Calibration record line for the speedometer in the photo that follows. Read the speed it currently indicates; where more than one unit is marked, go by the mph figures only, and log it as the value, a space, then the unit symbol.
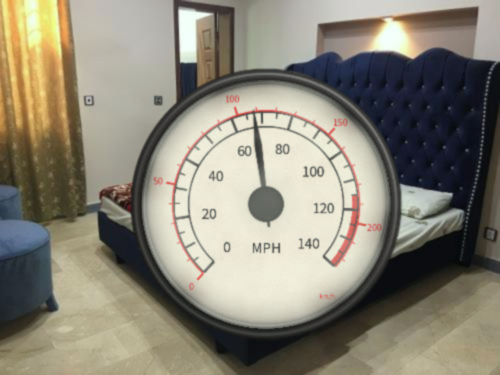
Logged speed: 67.5 mph
